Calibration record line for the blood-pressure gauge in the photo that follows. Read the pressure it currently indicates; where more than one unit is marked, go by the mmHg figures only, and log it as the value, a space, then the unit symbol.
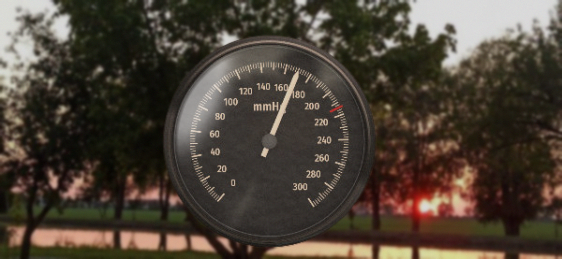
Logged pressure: 170 mmHg
